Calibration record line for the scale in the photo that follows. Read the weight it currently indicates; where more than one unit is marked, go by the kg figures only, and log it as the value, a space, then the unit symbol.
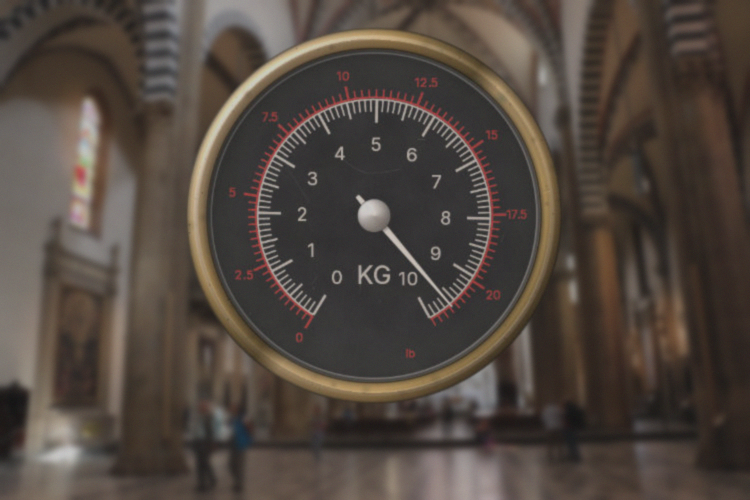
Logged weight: 9.6 kg
